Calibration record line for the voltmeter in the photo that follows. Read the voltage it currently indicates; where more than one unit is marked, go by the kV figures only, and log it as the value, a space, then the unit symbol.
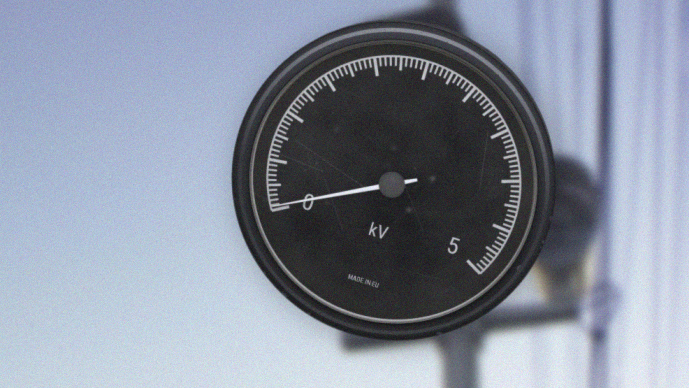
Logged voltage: 0.05 kV
